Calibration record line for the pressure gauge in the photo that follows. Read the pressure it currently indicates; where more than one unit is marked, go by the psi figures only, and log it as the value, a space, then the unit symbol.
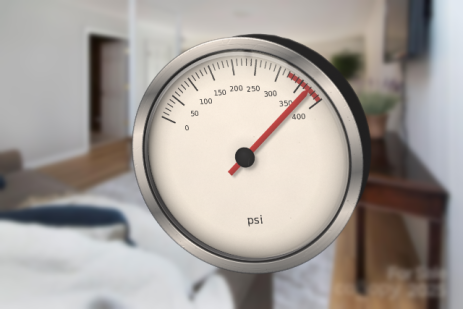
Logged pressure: 370 psi
